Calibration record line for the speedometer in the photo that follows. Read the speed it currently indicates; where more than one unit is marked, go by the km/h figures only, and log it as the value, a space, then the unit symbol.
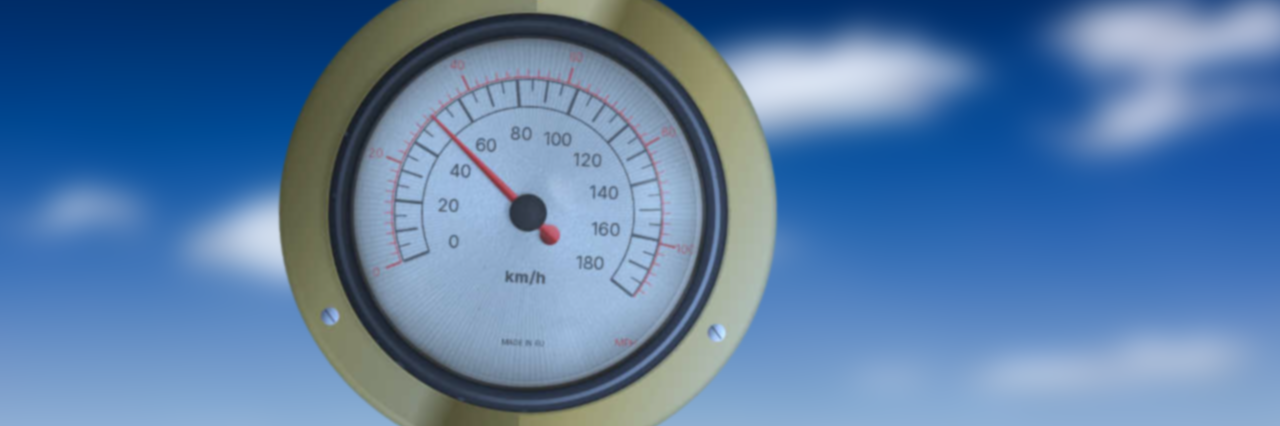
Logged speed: 50 km/h
